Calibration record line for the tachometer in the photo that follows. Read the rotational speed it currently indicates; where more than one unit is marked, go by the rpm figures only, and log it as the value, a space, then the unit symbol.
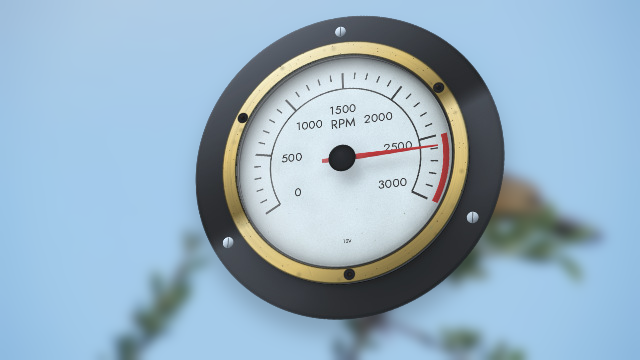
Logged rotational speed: 2600 rpm
